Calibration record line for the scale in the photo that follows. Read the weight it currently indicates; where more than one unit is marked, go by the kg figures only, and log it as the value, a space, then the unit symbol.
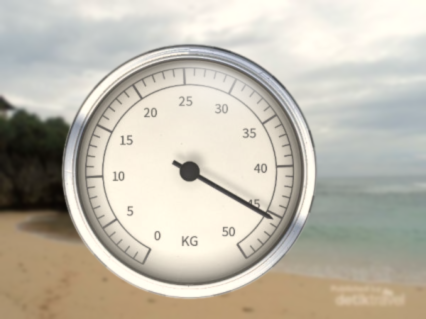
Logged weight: 45.5 kg
